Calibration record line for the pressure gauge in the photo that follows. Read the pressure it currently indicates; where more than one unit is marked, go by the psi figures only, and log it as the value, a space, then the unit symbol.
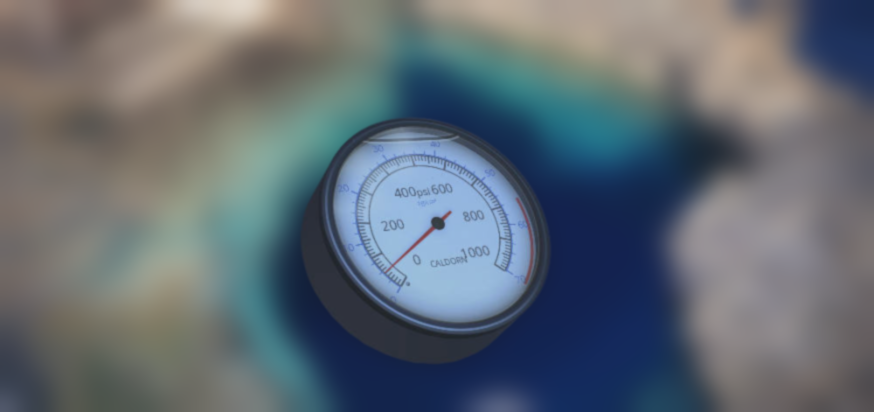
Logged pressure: 50 psi
